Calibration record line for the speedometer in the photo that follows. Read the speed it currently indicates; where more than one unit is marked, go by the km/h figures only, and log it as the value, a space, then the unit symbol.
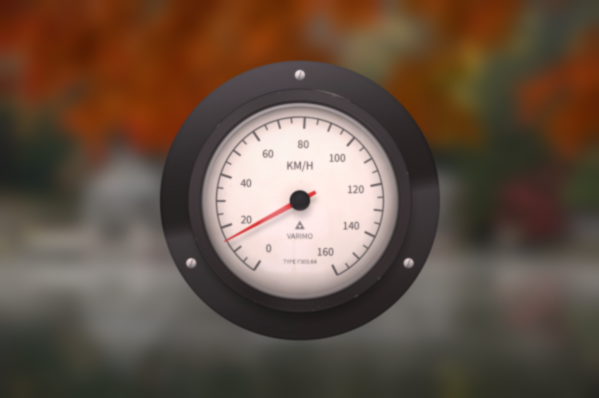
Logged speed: 15 km/h
